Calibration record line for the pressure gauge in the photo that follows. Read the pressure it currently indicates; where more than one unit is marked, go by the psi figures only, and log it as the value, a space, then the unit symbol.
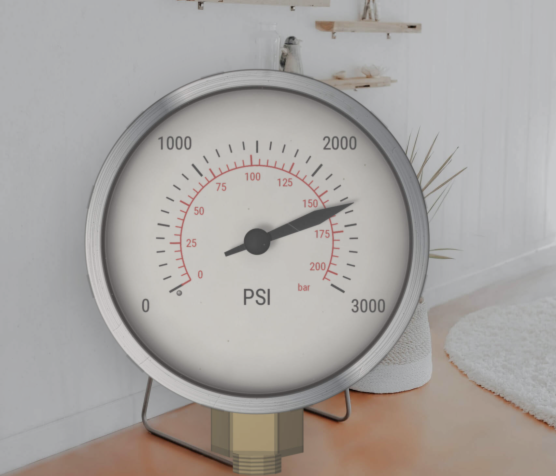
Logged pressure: 2350 psi
